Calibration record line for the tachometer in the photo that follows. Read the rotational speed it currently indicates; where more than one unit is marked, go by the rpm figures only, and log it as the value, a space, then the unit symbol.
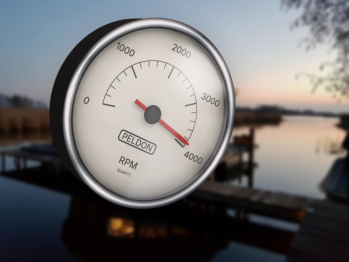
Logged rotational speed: 3900 rpm
